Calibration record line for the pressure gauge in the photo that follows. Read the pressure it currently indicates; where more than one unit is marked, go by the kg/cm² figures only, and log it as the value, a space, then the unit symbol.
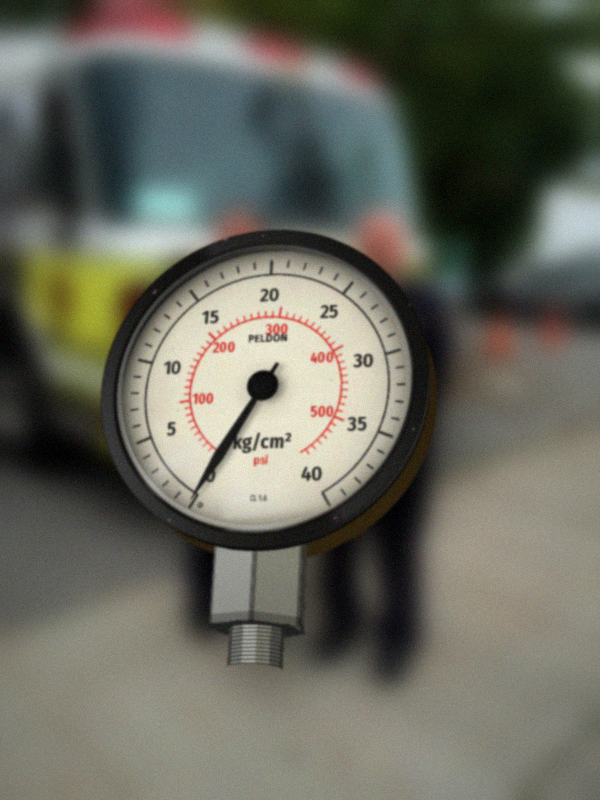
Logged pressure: 0 kg/cm²
